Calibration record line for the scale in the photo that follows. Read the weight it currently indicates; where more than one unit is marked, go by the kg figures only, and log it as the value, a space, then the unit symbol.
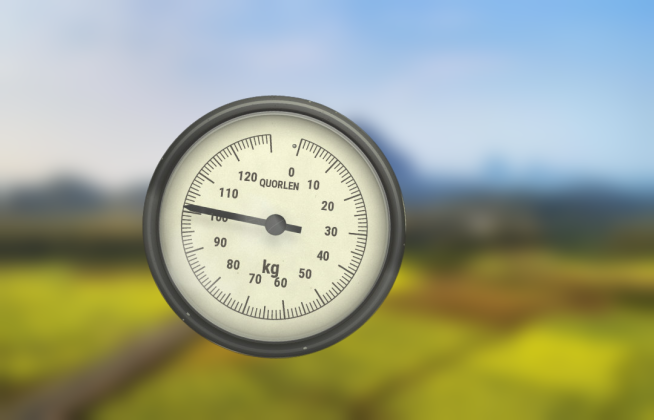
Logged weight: 101 kg
